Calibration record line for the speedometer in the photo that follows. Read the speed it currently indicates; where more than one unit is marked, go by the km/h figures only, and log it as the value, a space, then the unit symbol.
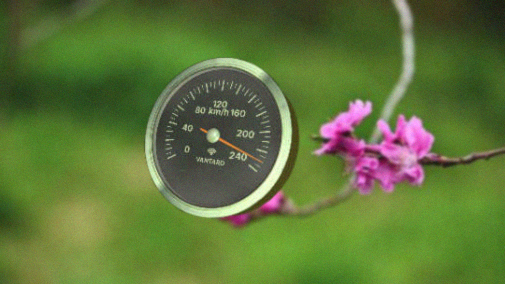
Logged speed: 230 km/h
